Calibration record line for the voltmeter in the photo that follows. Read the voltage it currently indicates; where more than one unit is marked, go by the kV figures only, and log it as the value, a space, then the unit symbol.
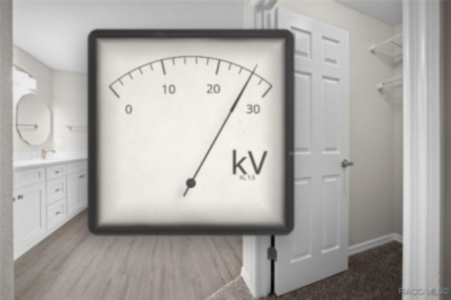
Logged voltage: 26 kV
